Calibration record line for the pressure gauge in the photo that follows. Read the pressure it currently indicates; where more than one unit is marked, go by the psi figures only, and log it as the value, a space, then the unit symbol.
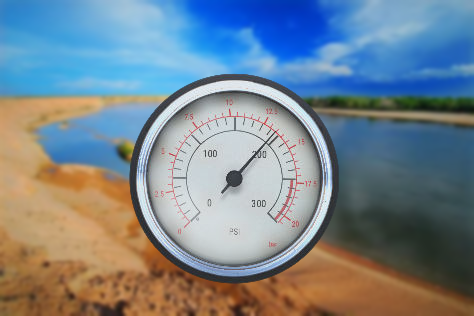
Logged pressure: 195 psi
